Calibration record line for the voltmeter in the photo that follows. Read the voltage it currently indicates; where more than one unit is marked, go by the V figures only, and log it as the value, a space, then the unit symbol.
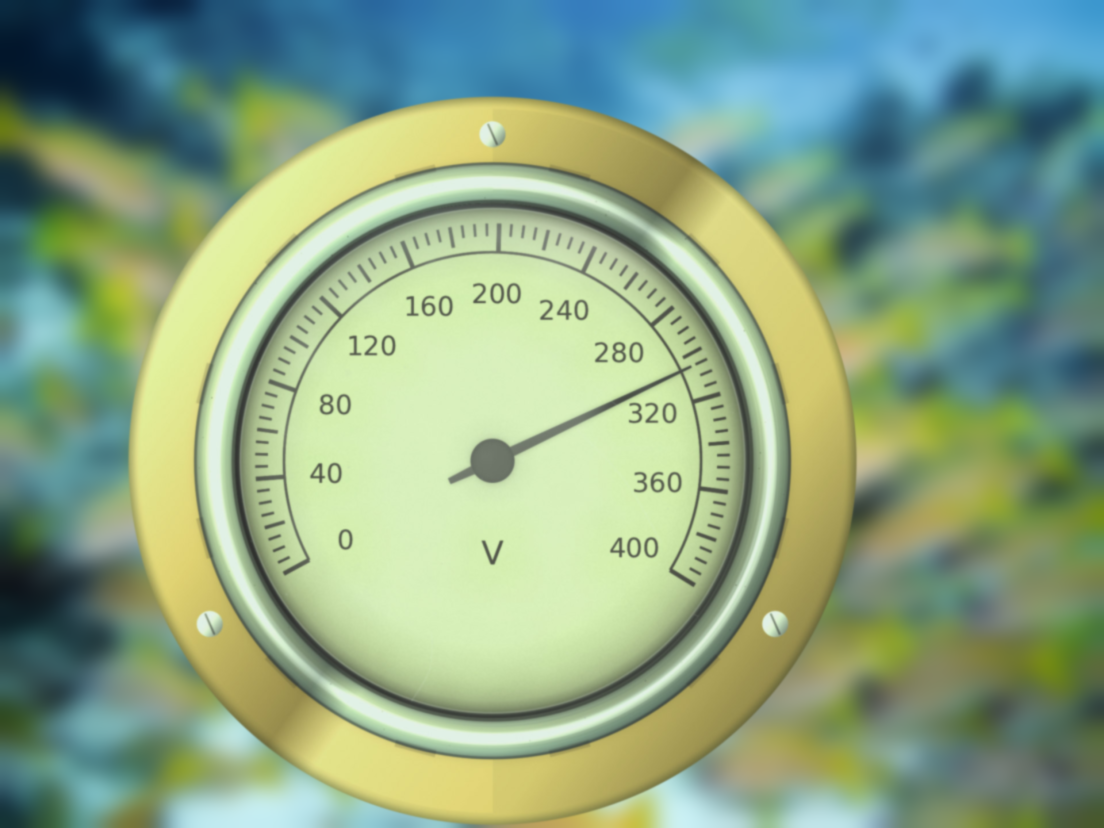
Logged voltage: 305 V
